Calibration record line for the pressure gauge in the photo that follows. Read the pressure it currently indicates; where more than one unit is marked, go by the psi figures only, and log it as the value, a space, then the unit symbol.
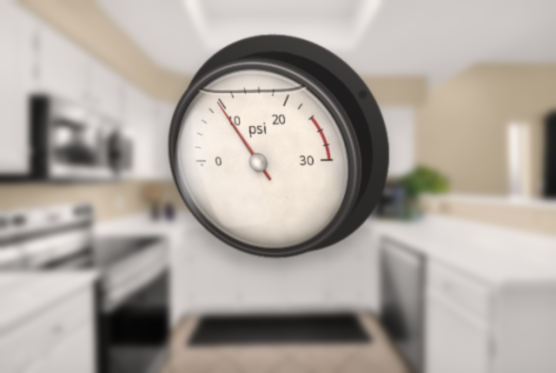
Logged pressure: 10 psi
